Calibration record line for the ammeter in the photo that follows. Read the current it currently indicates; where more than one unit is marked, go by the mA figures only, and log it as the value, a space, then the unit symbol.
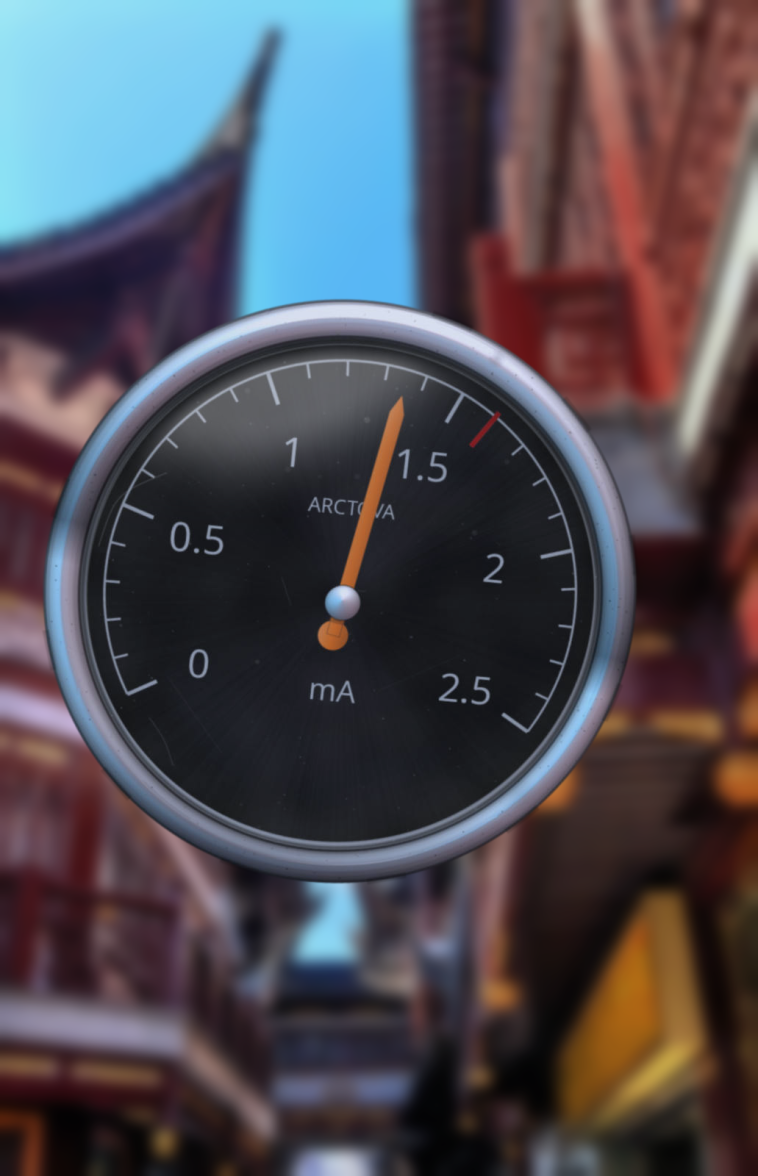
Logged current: 1.35 mA
